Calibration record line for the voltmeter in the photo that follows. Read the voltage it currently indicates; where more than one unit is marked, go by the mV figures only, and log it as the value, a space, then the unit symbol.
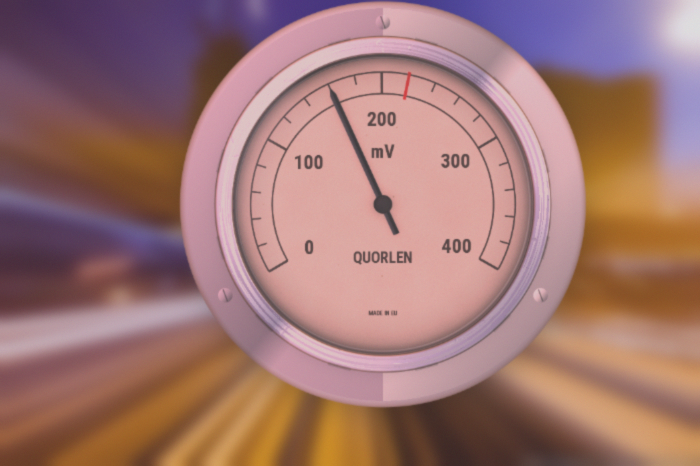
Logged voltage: 160 mV
